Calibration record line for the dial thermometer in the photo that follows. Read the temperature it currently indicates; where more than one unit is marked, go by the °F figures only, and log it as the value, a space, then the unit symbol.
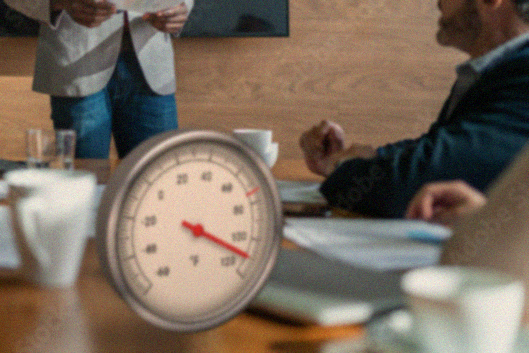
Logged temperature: 110 °F
